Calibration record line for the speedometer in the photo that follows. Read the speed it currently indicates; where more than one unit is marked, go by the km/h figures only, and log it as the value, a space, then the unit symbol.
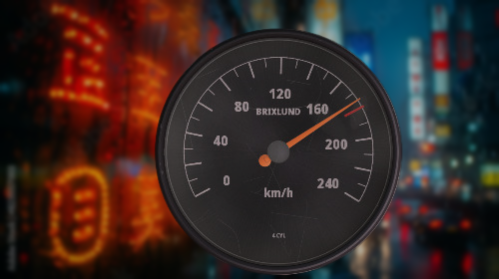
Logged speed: 175 km/h
